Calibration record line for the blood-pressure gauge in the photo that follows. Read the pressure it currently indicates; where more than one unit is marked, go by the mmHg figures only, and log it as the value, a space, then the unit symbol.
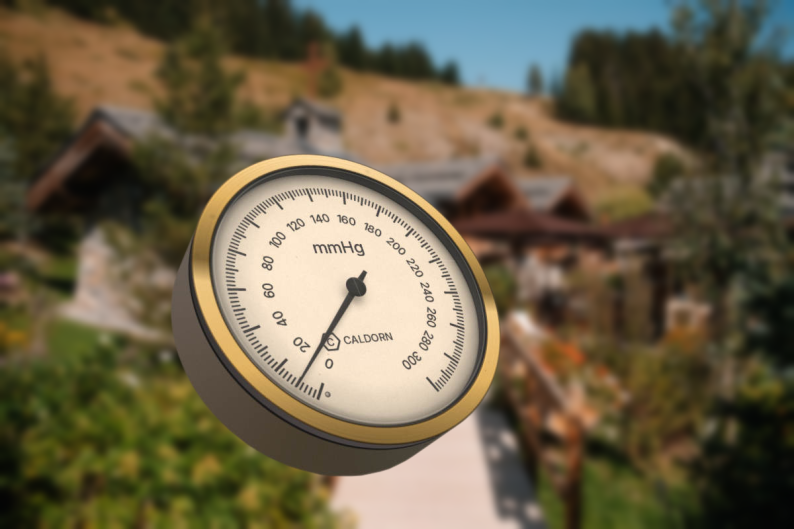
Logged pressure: 10 mmHg
